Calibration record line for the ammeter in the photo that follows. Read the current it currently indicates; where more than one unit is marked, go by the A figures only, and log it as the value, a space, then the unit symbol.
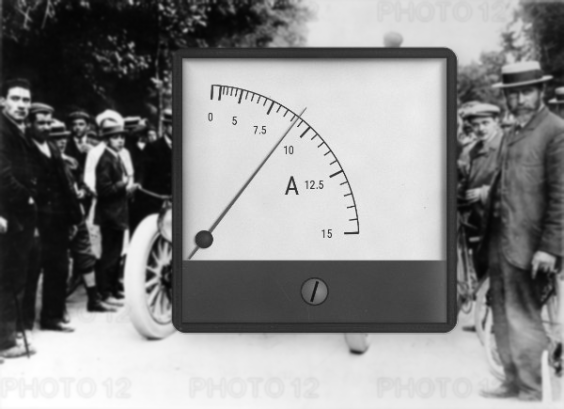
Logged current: 9.25 A
